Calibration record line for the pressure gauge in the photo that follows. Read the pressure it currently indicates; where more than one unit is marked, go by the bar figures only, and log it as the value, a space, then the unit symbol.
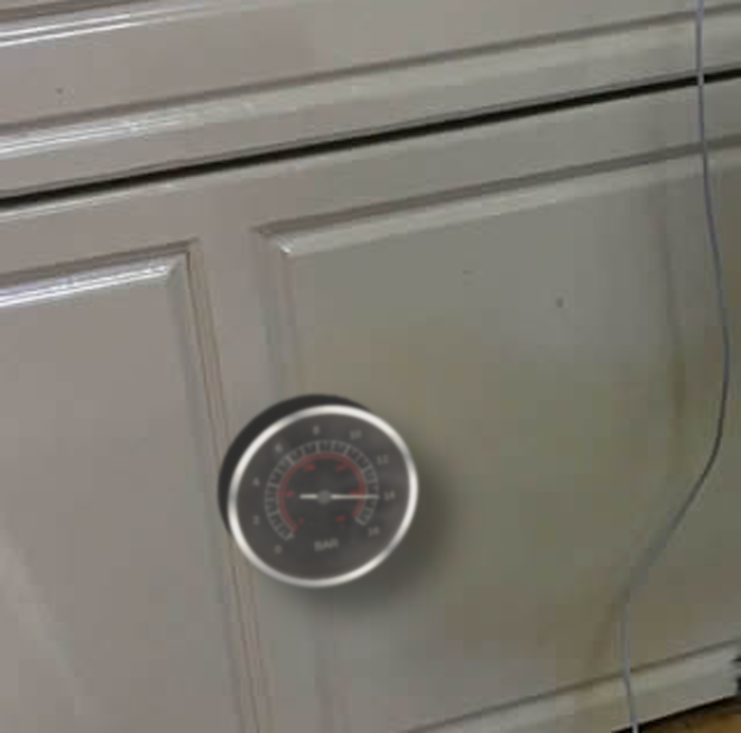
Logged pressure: 14 bar
